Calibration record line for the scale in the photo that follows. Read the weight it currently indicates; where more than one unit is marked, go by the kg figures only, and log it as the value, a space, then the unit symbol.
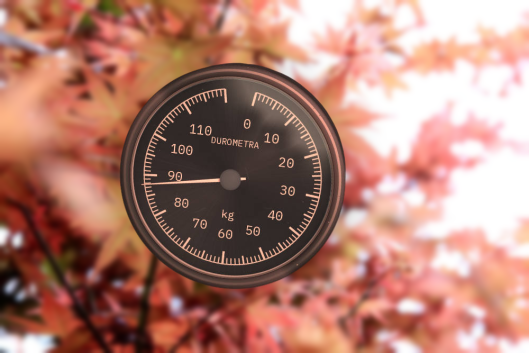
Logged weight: 88 kg
